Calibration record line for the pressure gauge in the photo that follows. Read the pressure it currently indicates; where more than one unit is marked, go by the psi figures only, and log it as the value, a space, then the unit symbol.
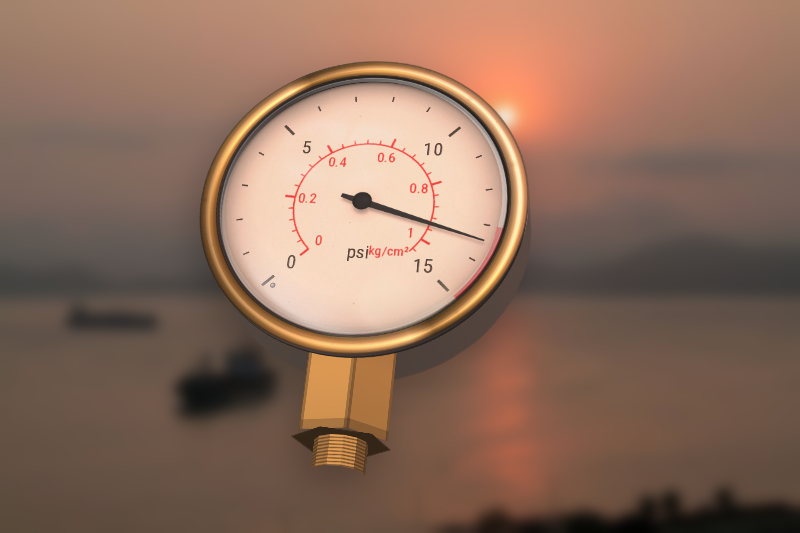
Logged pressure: 13.5 psi
